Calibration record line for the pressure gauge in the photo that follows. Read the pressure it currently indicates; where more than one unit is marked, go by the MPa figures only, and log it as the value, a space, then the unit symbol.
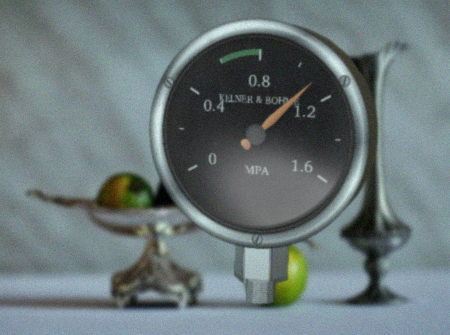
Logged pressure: 1.1 MPa
